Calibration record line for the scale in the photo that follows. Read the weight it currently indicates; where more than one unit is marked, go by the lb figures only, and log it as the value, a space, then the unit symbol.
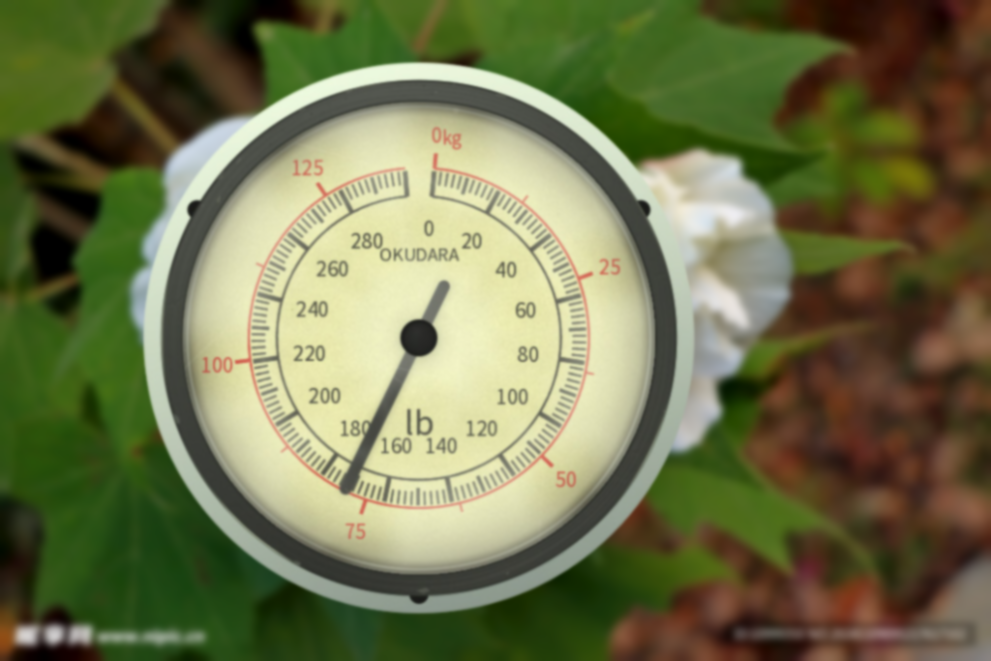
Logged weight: 172 lb
